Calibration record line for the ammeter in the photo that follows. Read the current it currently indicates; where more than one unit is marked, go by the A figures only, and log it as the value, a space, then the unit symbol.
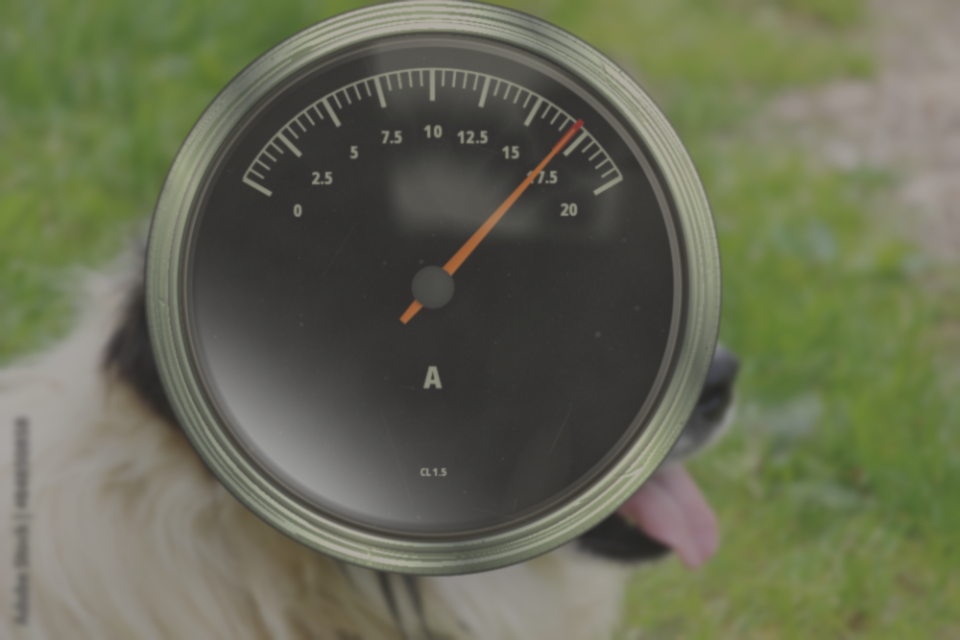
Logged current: 17 A
